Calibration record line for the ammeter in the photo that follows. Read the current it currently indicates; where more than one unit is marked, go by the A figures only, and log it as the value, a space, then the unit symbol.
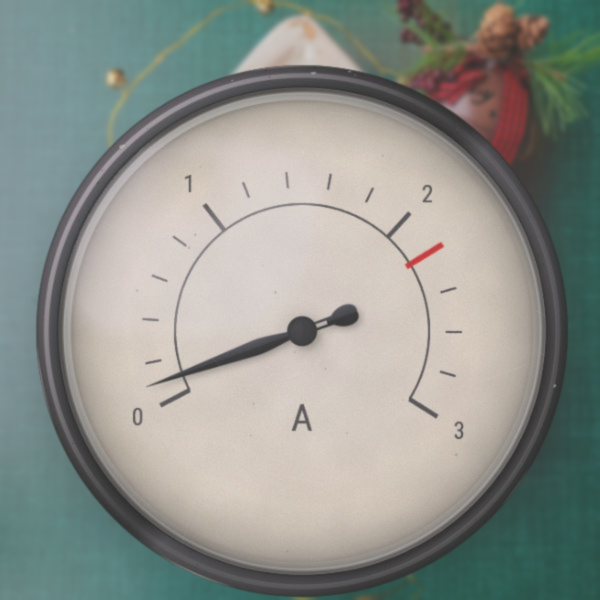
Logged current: 0.1 A
